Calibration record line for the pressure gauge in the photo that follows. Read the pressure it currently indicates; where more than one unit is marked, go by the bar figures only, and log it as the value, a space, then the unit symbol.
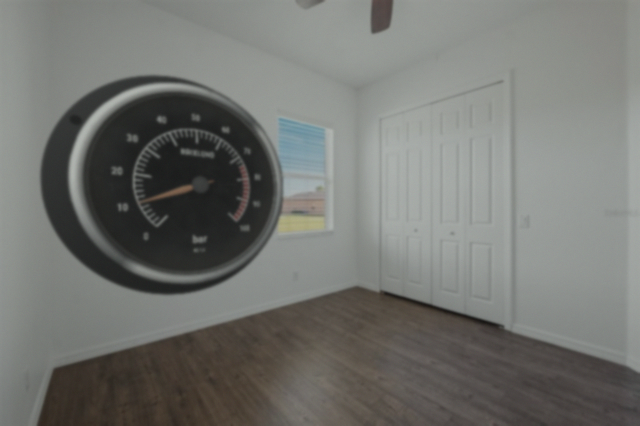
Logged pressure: 10 bar
